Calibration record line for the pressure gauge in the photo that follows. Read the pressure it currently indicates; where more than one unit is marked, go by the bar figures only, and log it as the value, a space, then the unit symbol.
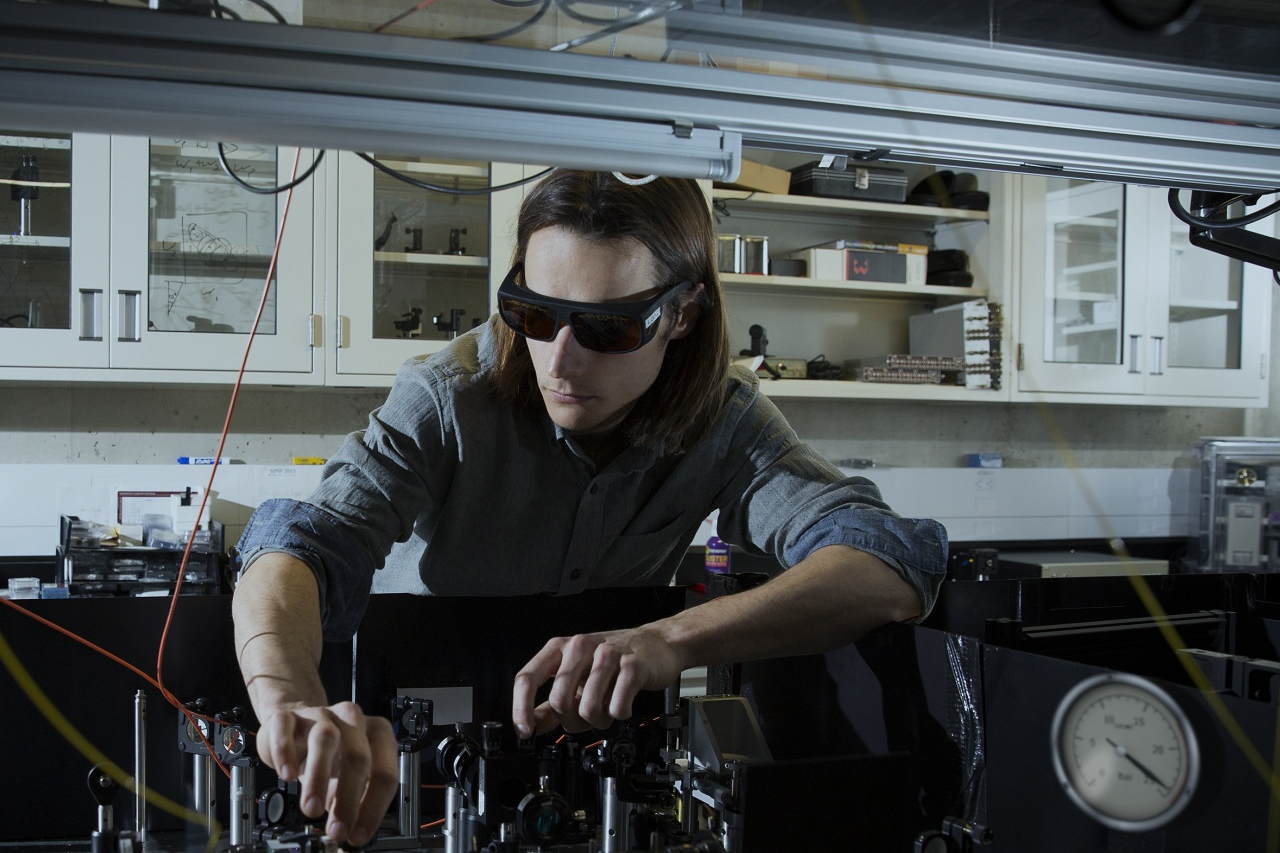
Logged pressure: 24 bar
